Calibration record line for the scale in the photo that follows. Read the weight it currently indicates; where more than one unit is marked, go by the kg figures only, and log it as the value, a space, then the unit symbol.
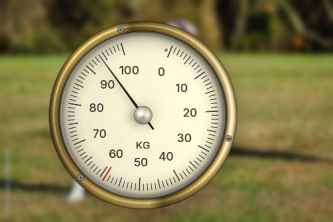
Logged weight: 94 kg
